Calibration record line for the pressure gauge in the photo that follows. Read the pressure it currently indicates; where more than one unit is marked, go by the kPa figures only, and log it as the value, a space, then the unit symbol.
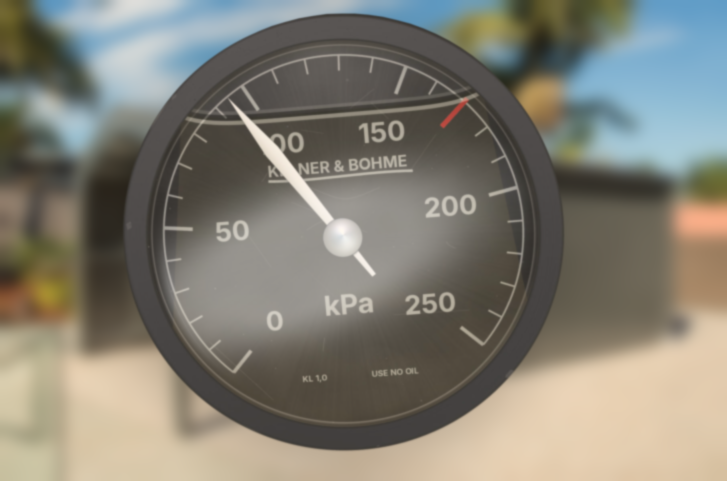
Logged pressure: 95 kPa
